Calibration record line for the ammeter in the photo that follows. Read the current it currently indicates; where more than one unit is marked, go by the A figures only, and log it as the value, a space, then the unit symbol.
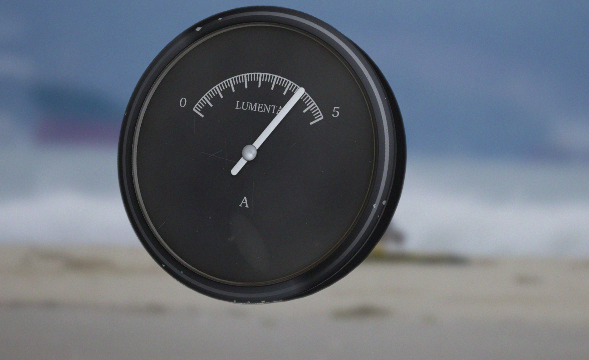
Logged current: 4 A
